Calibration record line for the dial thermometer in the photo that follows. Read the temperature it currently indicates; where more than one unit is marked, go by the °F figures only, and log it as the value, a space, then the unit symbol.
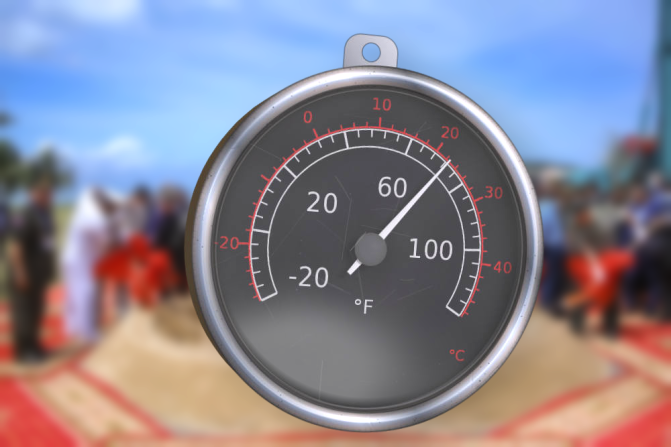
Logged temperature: 72 °F
